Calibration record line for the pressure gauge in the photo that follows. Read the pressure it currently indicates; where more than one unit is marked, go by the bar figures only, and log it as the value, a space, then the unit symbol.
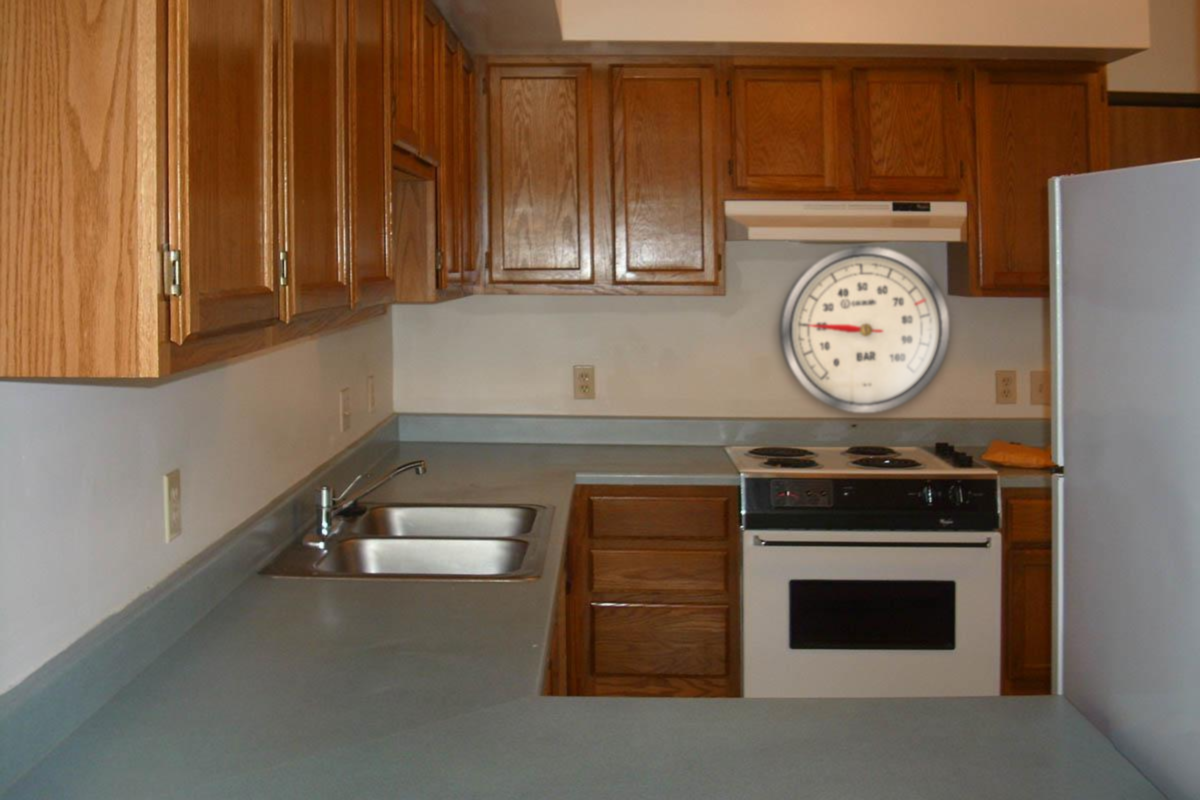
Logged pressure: 20 bar
